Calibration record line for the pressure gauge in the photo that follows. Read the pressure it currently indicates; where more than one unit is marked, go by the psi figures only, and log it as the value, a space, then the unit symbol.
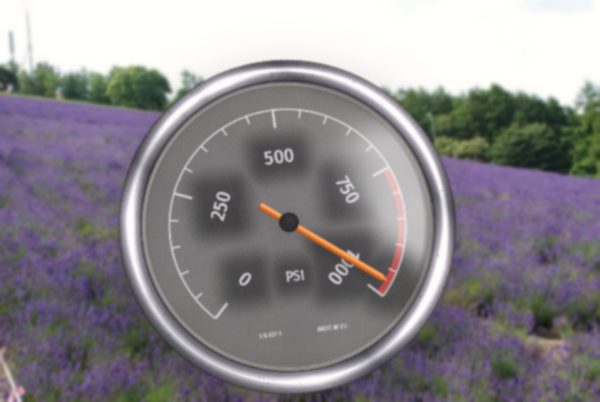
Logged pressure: 975 psi
